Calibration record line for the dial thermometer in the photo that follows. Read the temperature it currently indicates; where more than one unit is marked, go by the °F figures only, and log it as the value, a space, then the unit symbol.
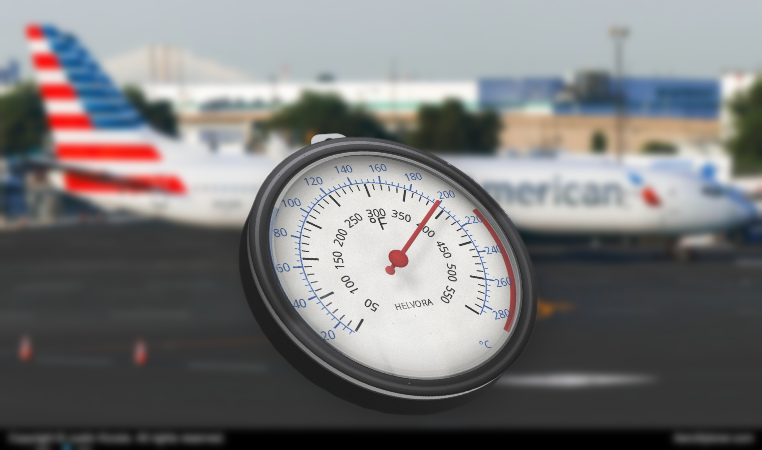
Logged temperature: 390 °F
